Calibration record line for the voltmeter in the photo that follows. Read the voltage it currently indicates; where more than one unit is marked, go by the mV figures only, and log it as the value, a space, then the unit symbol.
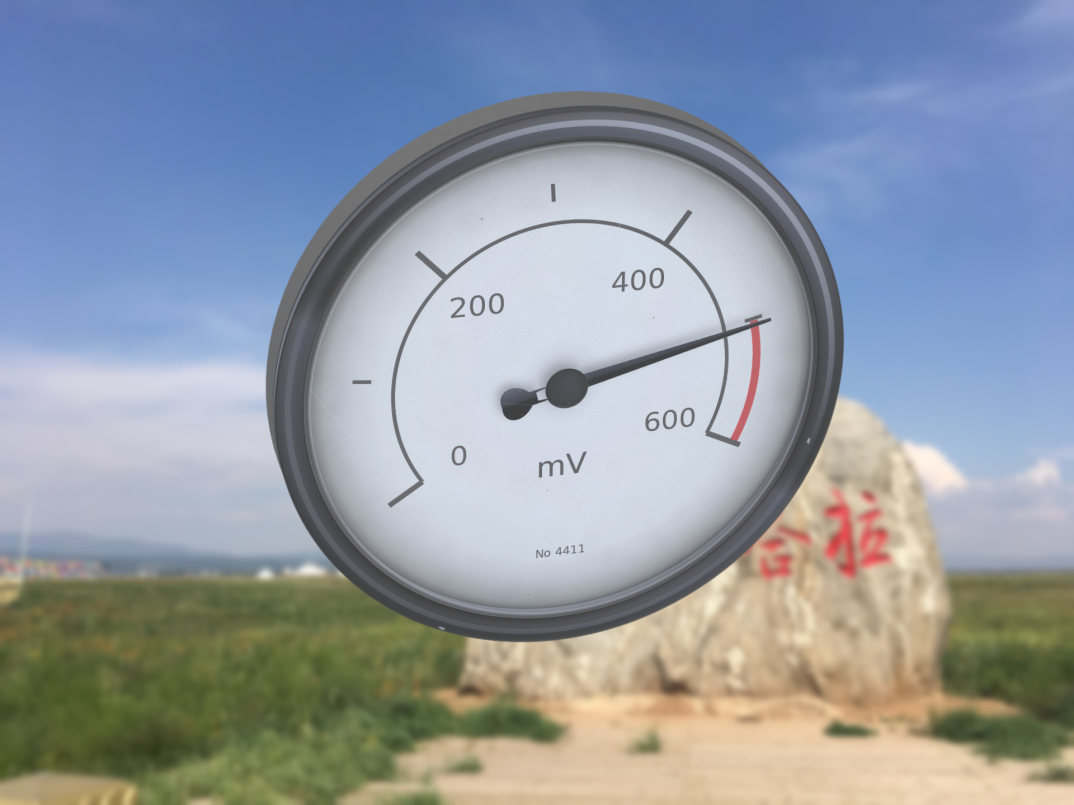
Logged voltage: 500 mV
